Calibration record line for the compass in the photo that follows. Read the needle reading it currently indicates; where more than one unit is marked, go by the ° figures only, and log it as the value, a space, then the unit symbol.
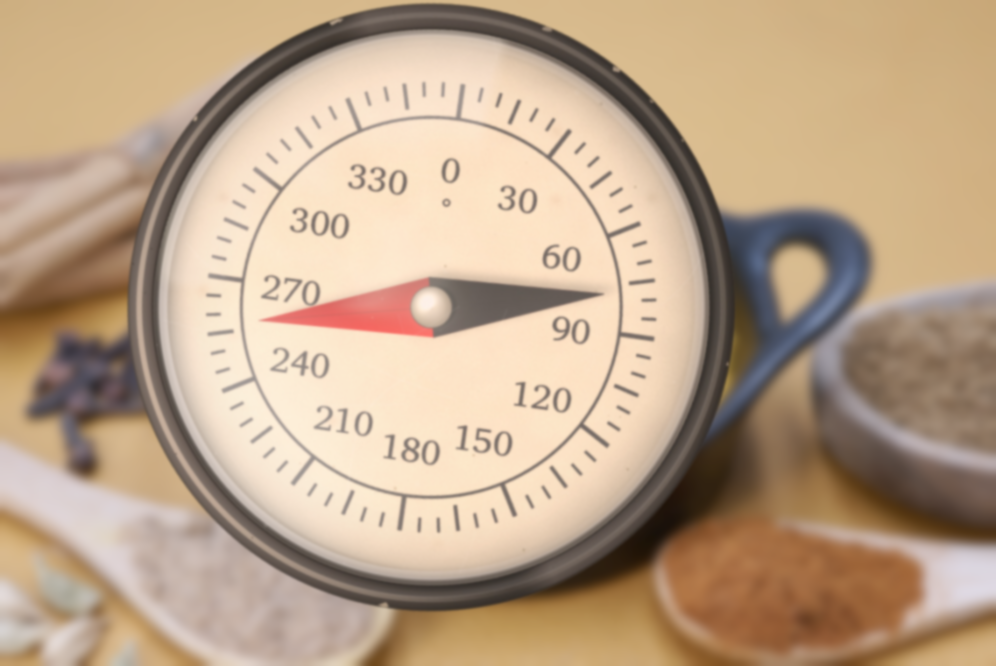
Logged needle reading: 257.5 °
